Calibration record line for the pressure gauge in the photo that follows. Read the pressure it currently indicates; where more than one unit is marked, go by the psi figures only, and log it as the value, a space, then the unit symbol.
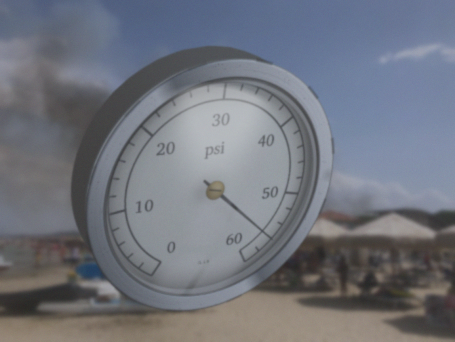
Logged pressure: 56 psi
